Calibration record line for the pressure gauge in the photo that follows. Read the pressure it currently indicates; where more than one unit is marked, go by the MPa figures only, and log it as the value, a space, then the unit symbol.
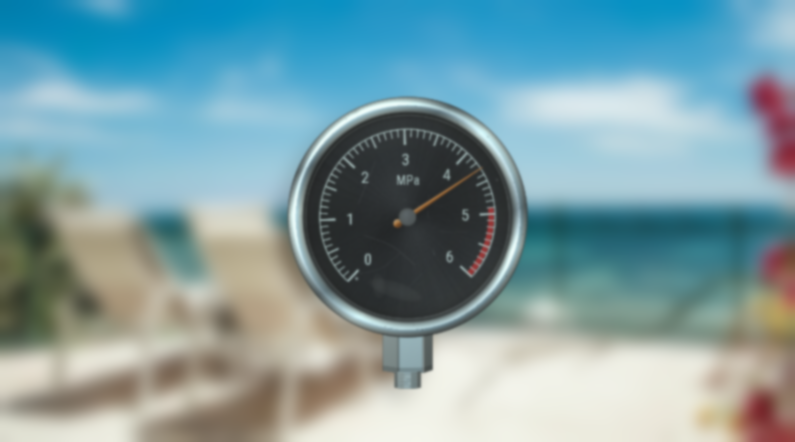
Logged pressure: 4.3 MPa
